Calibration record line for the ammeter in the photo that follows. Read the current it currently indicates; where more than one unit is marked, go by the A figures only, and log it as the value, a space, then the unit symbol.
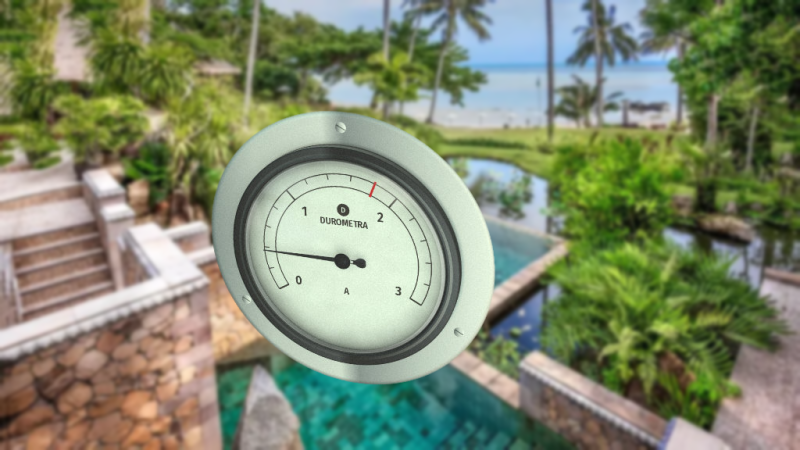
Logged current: 0.4 A
